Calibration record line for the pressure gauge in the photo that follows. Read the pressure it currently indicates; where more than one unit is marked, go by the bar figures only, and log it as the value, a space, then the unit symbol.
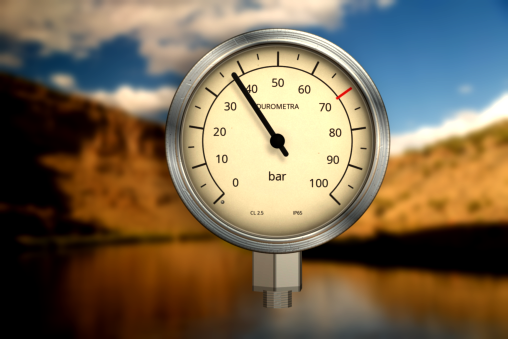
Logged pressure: 37.5 bar
